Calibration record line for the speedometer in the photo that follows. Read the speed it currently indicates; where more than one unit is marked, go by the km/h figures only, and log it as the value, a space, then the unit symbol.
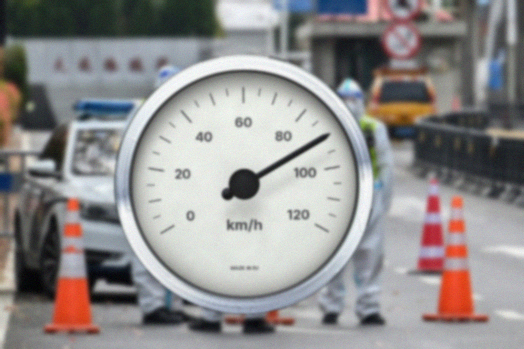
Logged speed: 90 km/h
